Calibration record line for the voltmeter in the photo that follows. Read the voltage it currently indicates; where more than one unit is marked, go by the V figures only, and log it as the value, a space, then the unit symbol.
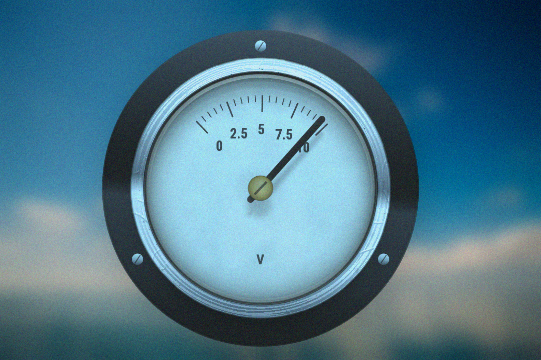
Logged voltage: 9.5 V
